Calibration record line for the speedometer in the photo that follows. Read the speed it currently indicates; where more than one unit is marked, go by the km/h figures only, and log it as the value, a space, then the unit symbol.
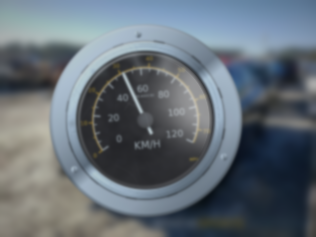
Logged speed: 50 km/h
